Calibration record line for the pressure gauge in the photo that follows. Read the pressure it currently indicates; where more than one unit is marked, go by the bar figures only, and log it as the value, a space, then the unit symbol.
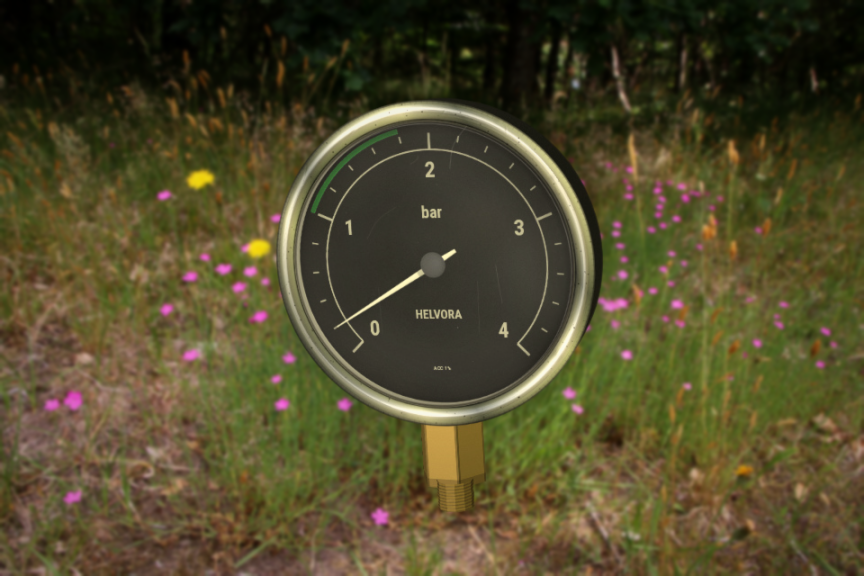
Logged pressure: 0.2 bar
